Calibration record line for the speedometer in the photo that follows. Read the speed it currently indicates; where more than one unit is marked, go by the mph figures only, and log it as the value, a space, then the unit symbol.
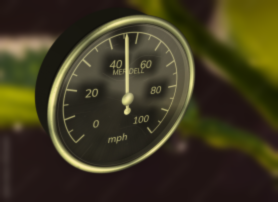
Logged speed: 45 mph
